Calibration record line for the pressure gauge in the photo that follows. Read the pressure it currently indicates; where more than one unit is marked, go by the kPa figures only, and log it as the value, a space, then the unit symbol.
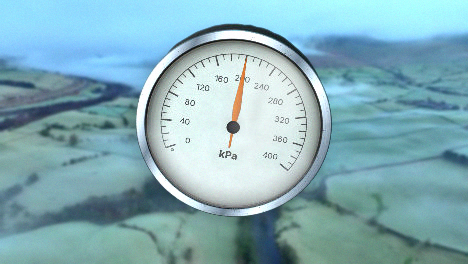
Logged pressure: 200 kPa
